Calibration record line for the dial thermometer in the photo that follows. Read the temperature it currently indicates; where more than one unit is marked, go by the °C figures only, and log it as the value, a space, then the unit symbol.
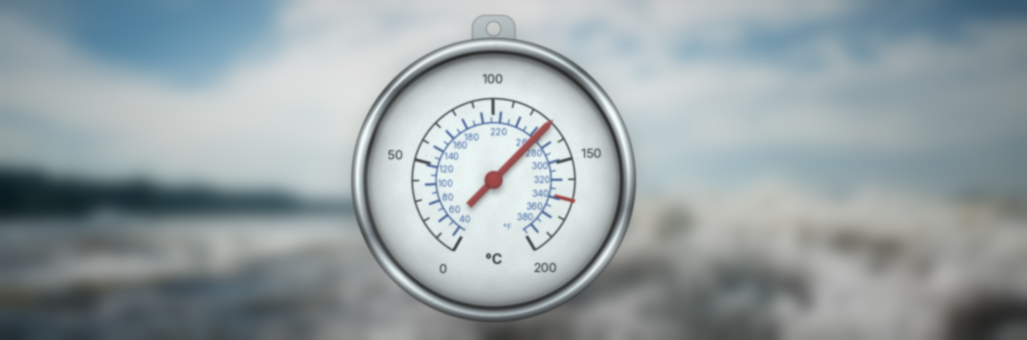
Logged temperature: 130 °C
